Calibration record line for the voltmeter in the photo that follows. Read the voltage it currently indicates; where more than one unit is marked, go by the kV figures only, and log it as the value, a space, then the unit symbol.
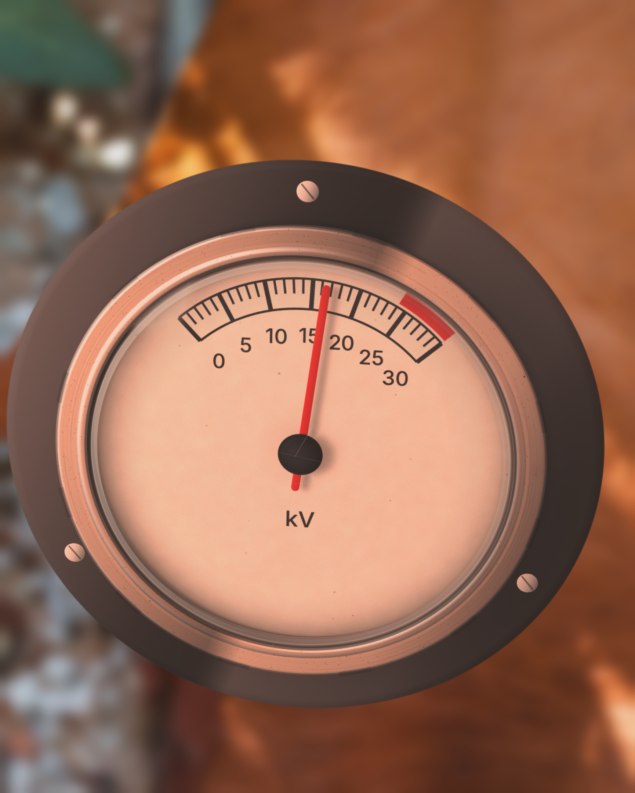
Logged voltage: 16.5 kV
